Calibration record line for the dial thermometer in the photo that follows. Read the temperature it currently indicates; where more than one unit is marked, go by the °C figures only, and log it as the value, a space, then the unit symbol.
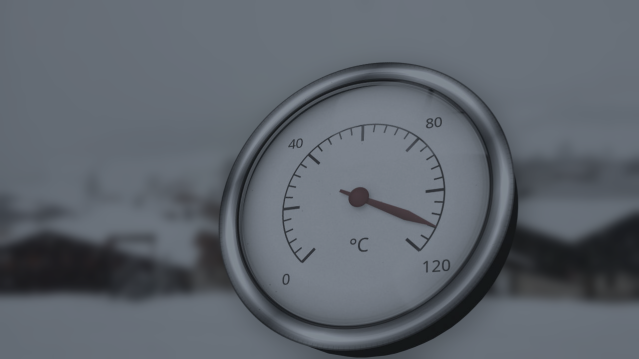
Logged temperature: 112 °C
